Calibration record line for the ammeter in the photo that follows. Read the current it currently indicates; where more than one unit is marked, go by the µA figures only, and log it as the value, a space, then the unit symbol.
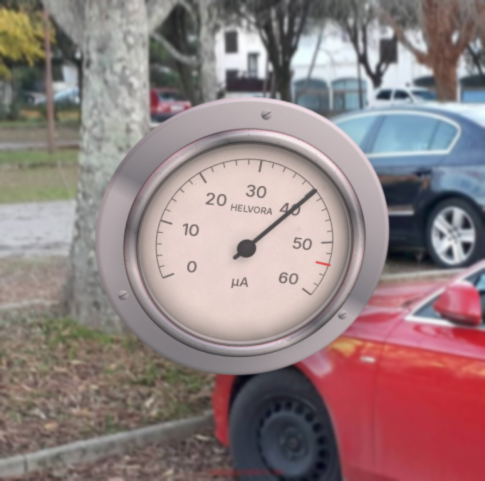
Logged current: 40 µA
